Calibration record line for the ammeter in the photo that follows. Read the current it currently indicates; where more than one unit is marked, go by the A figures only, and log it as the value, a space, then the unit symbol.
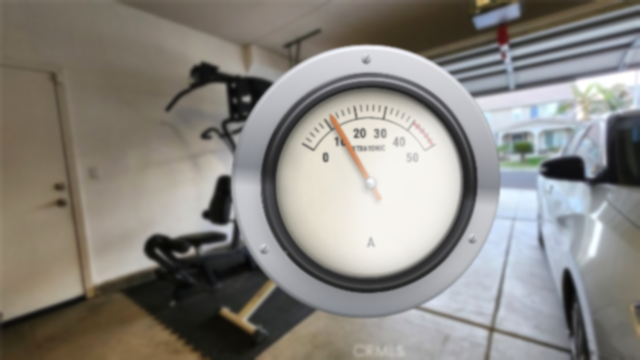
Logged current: 12 A
